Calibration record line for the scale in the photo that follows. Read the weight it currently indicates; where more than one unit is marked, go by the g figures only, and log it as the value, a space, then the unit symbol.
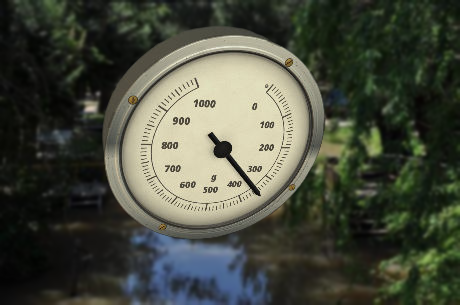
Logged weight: 350 g
